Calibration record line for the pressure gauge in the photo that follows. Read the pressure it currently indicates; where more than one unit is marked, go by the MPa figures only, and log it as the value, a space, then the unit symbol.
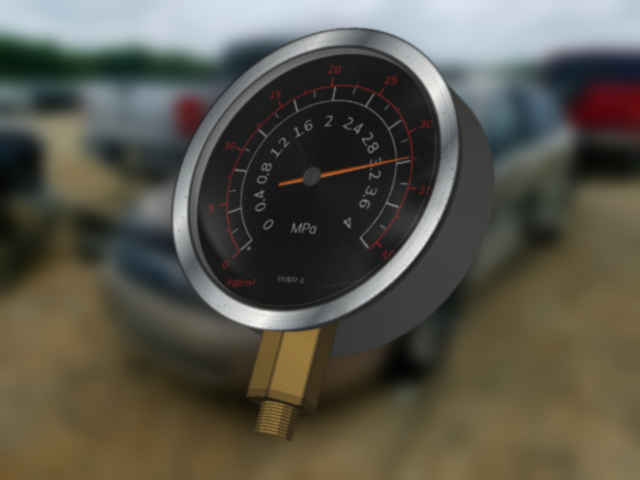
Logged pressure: 3.2 MPa
